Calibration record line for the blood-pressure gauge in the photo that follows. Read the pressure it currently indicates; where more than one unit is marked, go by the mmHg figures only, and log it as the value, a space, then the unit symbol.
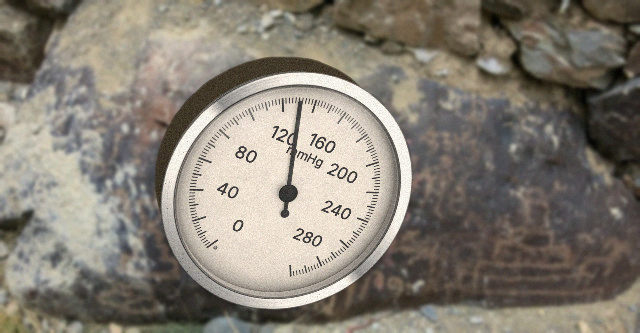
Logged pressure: 130 mmHg
